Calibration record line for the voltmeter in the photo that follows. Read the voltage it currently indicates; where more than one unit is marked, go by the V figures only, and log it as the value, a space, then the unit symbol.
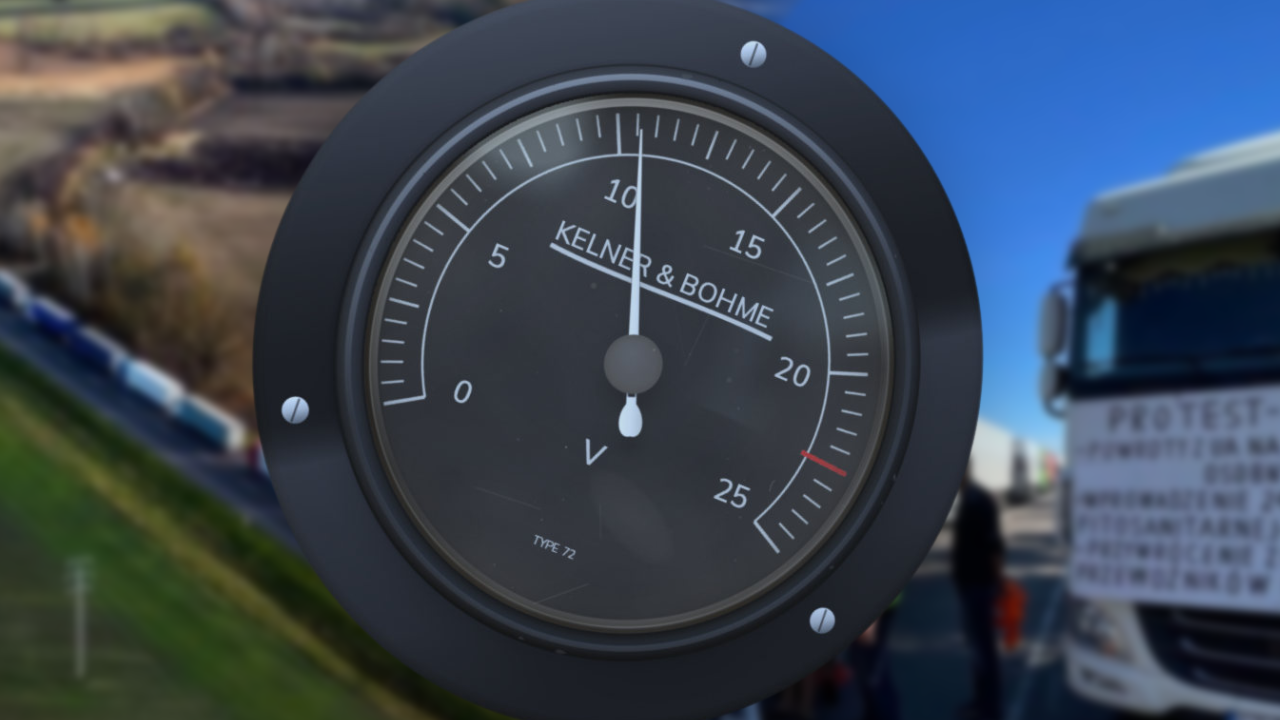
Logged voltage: 10.5 V
